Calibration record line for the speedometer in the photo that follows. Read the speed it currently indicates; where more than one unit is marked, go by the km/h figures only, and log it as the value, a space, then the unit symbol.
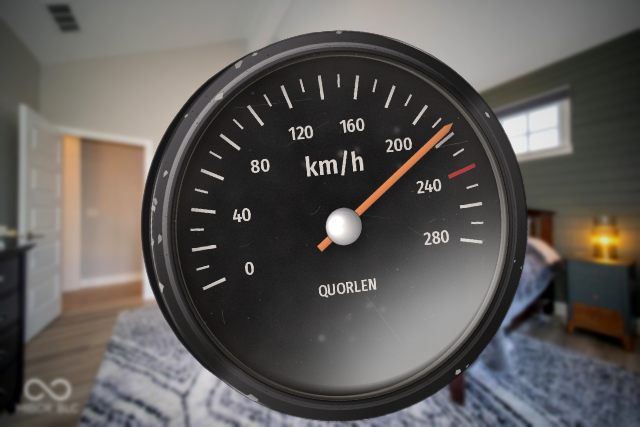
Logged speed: 215 km/h
